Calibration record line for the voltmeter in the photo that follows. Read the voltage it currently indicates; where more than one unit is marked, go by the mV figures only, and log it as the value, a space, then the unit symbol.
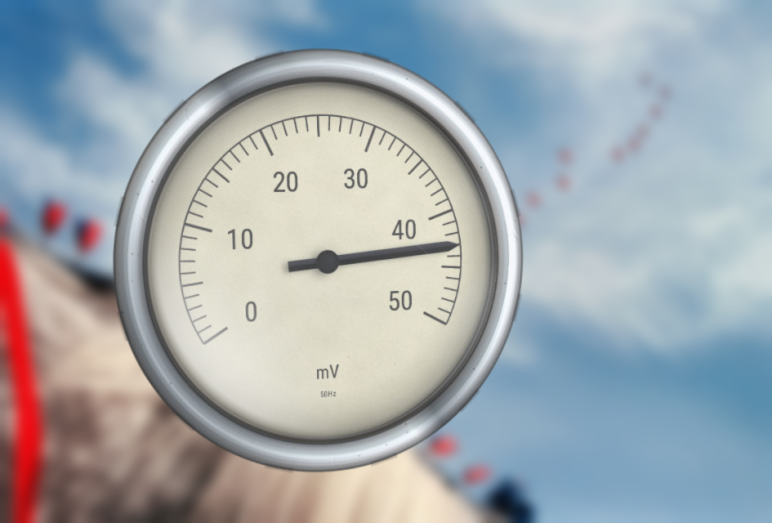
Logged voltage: 43 mV
